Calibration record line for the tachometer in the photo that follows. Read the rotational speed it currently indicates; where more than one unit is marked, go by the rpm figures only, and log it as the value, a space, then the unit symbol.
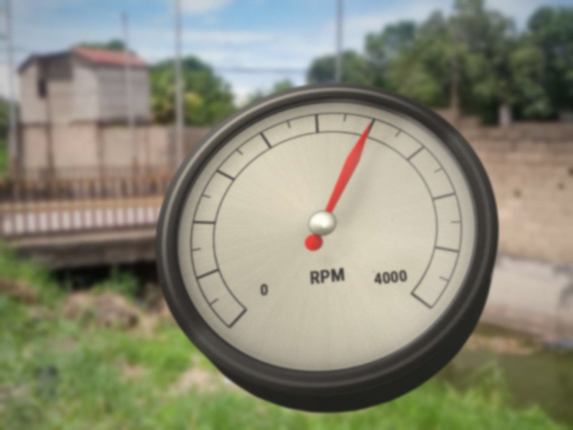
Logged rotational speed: 2400 rpm
